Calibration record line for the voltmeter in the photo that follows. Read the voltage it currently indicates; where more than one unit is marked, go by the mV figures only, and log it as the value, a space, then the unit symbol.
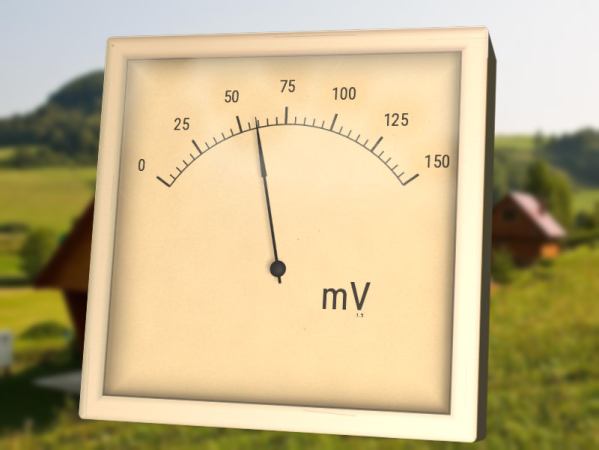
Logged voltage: 60 mV
